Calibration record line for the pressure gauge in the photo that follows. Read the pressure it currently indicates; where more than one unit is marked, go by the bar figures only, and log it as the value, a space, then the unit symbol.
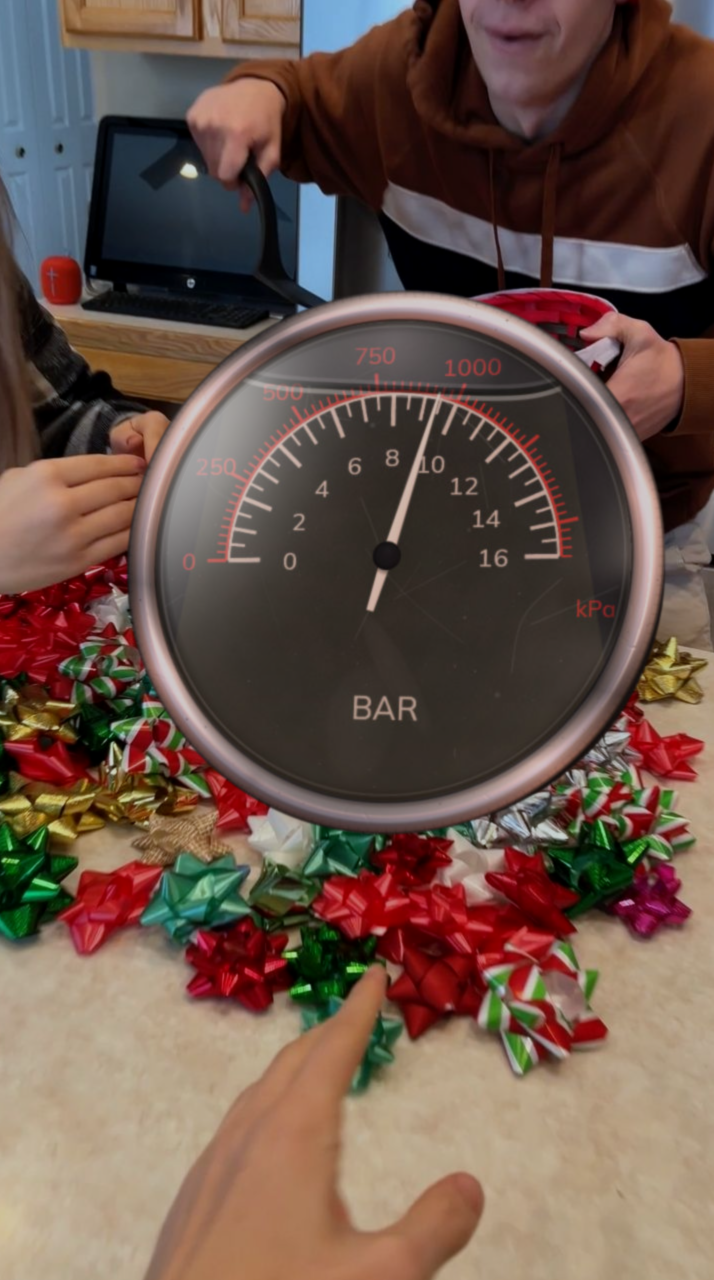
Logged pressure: 9.5 bar
